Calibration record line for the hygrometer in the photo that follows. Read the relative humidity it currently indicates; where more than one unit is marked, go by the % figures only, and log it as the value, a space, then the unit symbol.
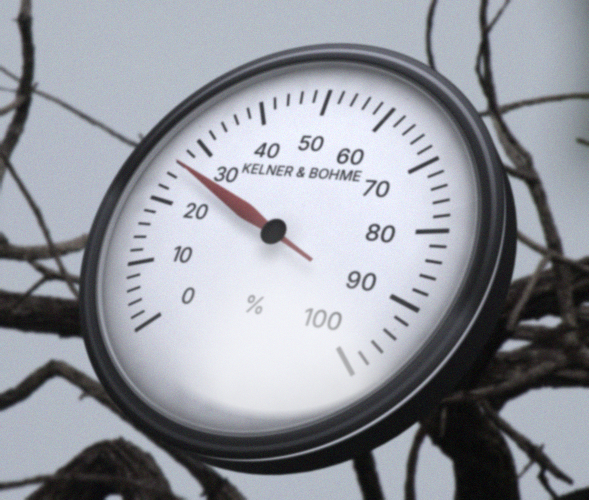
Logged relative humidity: 26 %
